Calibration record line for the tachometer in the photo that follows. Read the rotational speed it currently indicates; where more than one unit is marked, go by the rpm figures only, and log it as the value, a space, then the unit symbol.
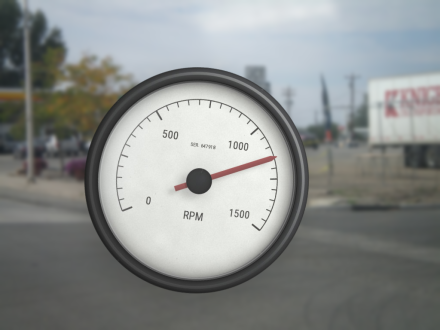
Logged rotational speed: 1150 rpm
